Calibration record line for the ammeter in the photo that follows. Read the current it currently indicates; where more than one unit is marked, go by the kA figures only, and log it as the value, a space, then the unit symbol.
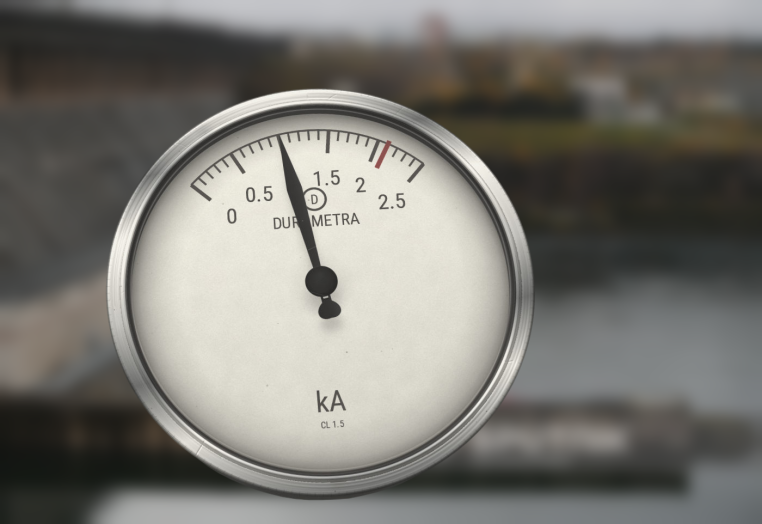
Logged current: 1 kA
